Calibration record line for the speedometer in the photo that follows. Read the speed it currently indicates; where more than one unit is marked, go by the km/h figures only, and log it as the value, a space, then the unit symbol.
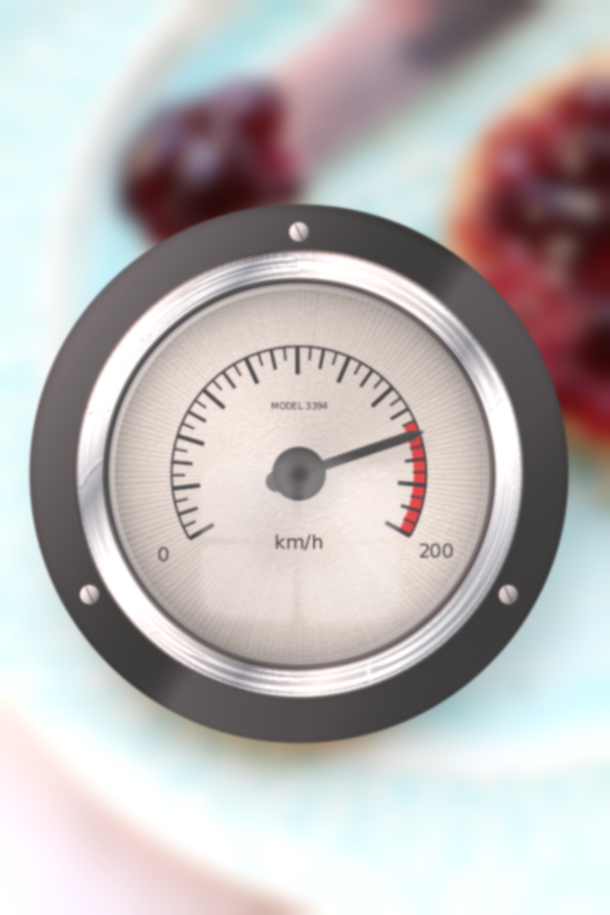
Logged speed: 160 km/h
